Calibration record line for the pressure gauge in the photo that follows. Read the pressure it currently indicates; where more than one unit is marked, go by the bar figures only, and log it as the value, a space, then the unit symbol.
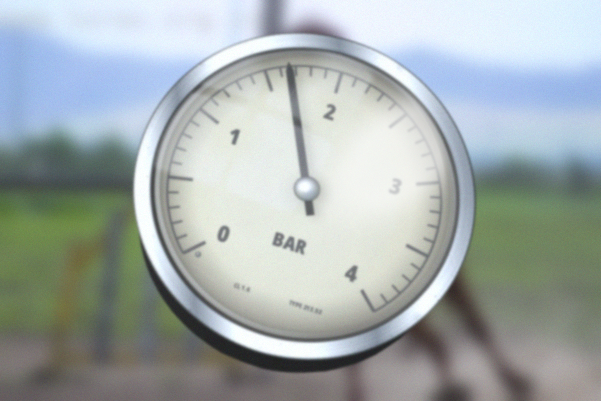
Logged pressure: 1.65 bar
